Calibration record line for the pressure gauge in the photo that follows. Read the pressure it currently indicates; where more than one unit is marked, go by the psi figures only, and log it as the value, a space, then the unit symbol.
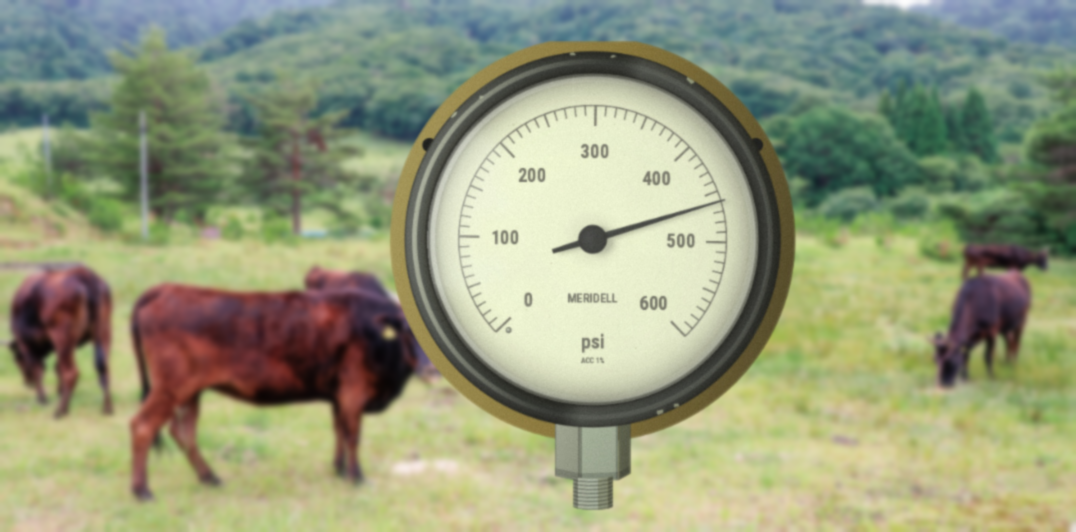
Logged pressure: 460 psi
